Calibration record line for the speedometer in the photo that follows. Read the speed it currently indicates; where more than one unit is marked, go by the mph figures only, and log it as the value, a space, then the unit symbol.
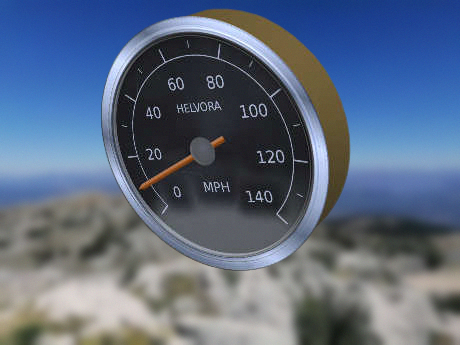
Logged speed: 10 mph
